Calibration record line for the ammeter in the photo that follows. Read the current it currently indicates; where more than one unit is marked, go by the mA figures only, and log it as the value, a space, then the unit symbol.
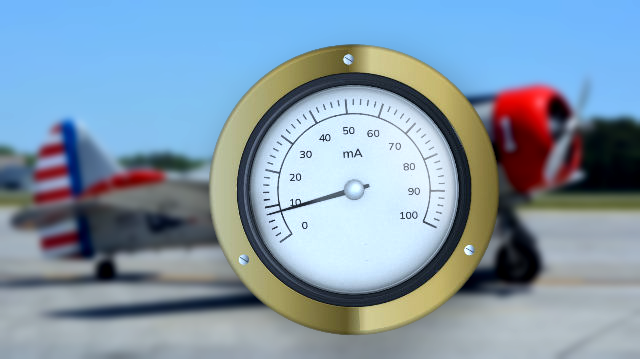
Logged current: 8 mA
